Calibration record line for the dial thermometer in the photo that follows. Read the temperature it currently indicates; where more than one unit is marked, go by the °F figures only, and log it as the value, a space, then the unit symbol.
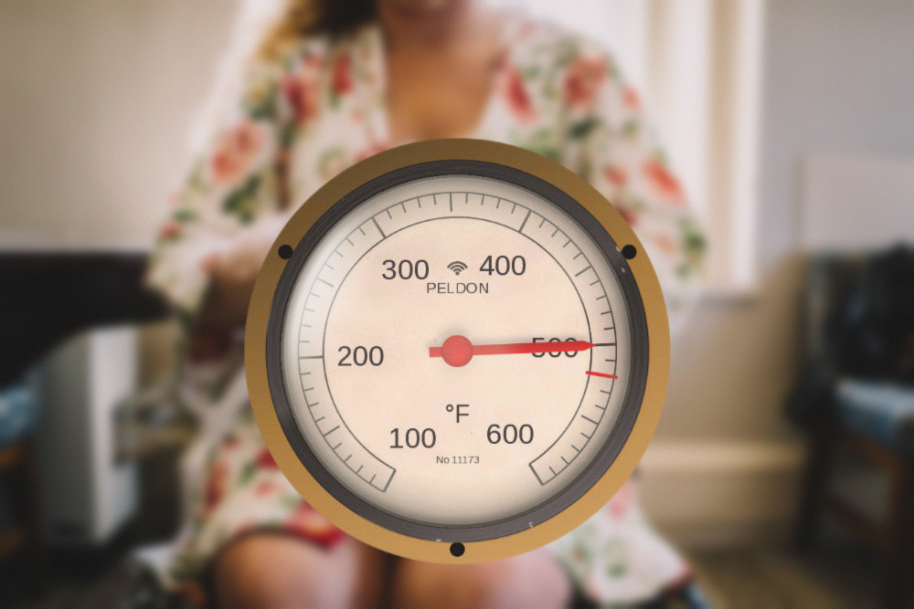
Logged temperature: 500 °F
